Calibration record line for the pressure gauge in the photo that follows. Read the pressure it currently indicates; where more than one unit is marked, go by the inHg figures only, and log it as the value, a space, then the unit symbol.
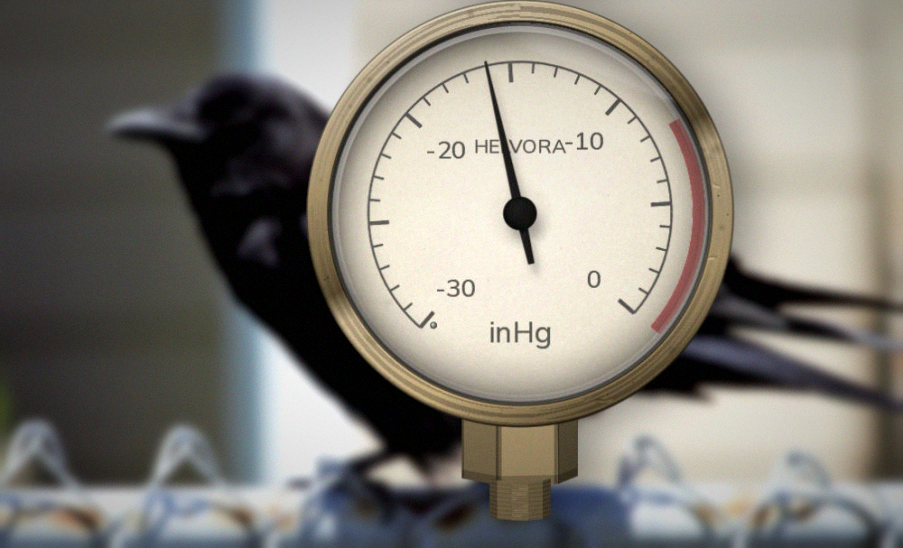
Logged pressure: -16 inHg
